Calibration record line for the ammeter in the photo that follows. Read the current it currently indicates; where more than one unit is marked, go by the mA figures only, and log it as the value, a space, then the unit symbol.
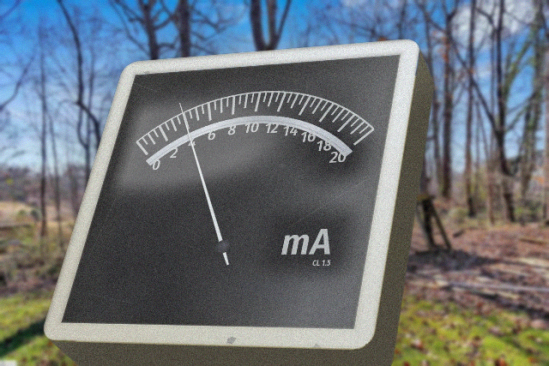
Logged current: 4 mA
